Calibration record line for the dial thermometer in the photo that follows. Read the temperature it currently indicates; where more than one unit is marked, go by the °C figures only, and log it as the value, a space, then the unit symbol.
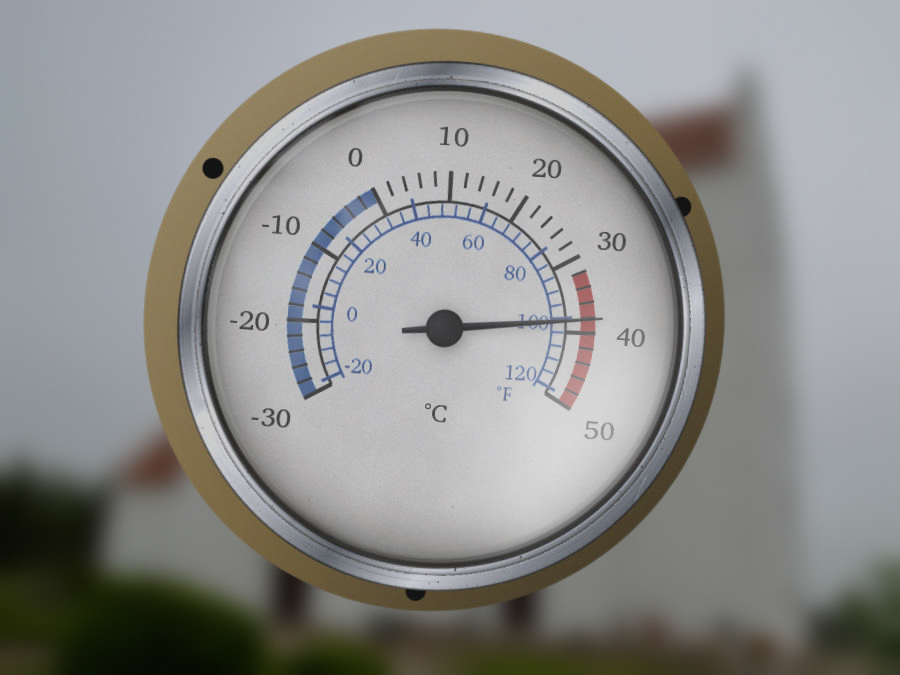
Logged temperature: 38 °C
